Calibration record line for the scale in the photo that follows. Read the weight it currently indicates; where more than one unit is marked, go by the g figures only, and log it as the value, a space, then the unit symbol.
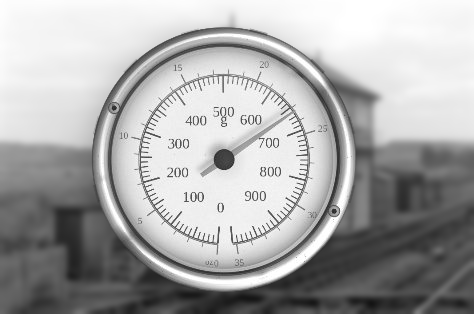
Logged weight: 660 g
